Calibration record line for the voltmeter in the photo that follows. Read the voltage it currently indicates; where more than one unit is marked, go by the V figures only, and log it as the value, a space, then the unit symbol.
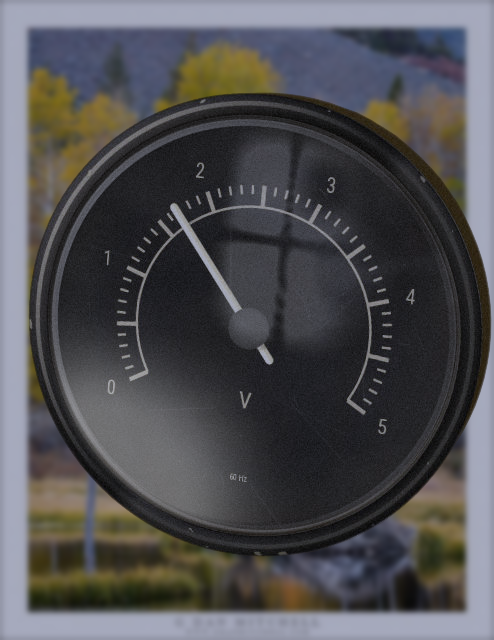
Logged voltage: 1.7 V
